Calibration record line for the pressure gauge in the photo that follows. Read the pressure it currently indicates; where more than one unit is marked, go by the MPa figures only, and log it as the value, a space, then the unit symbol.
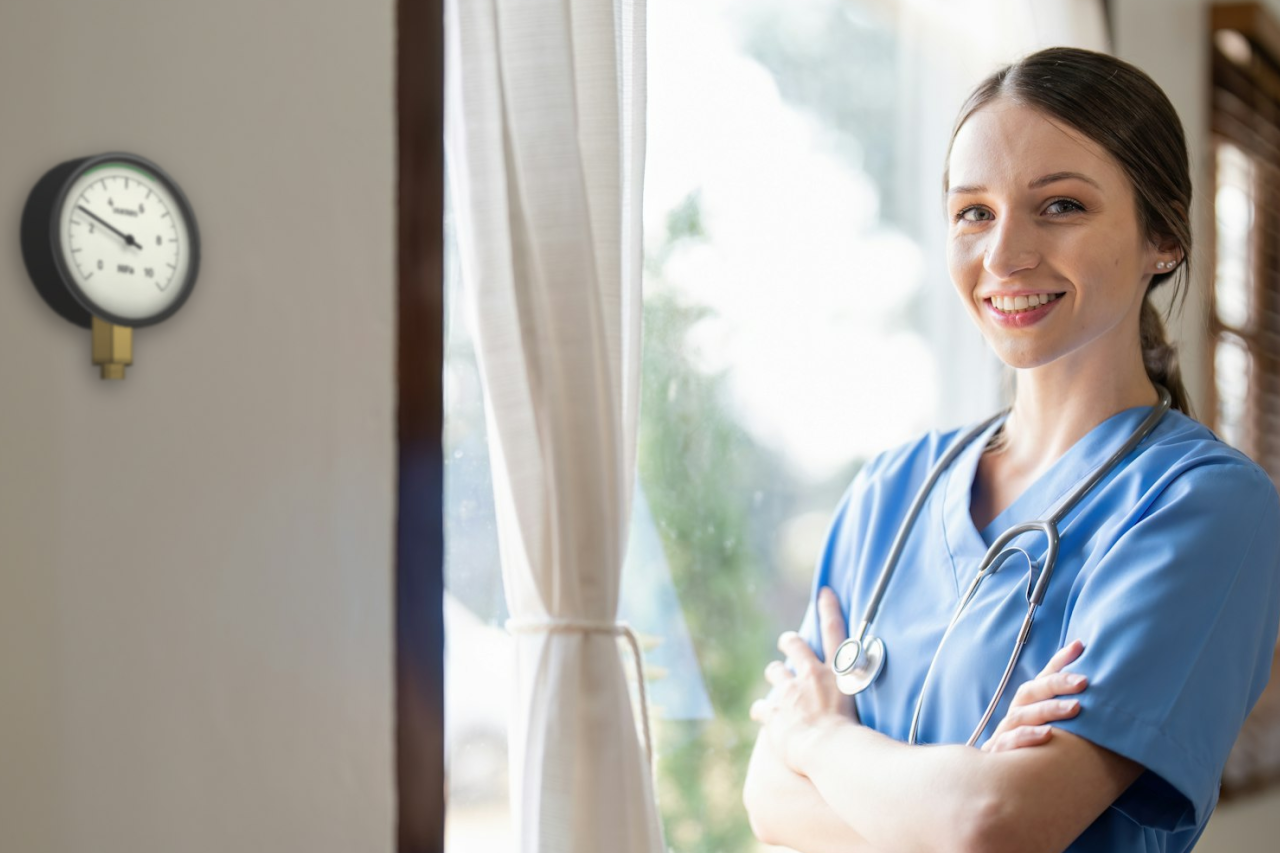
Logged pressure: 2.5 MPa
